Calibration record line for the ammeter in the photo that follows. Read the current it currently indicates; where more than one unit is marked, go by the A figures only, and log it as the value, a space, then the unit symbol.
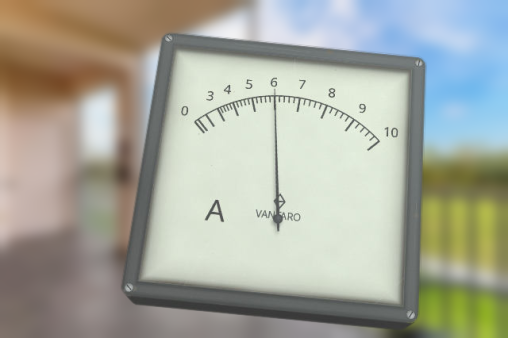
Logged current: 6 A
